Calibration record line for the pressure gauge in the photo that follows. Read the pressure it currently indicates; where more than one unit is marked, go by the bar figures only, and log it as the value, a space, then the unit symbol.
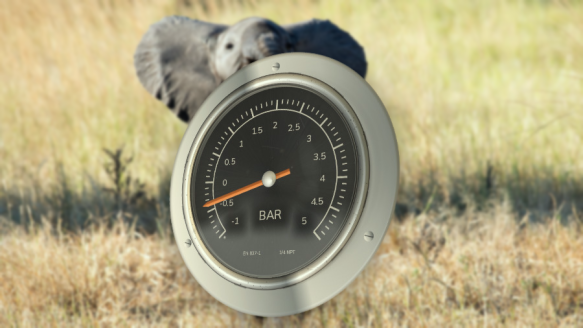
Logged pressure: -0.4 bar
